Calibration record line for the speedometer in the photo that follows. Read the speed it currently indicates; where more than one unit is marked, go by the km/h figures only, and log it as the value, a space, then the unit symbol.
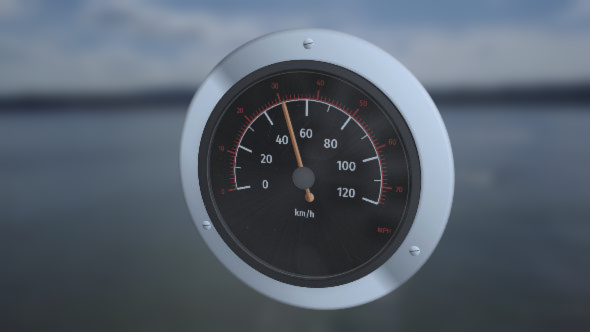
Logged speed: 50 km/h
